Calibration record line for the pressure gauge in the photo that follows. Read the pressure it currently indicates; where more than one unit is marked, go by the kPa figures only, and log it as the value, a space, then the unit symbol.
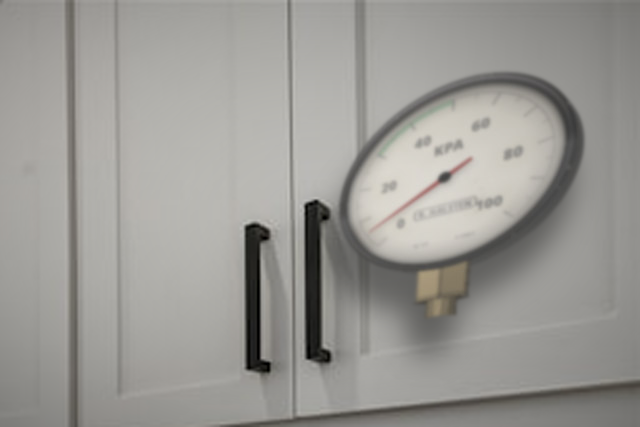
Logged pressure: 5 kPa
